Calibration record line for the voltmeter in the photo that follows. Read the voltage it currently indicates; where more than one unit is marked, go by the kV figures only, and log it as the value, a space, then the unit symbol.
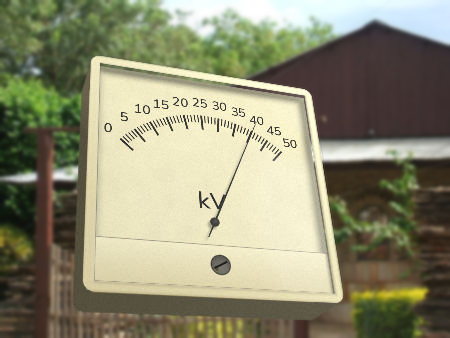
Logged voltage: 40 kV
